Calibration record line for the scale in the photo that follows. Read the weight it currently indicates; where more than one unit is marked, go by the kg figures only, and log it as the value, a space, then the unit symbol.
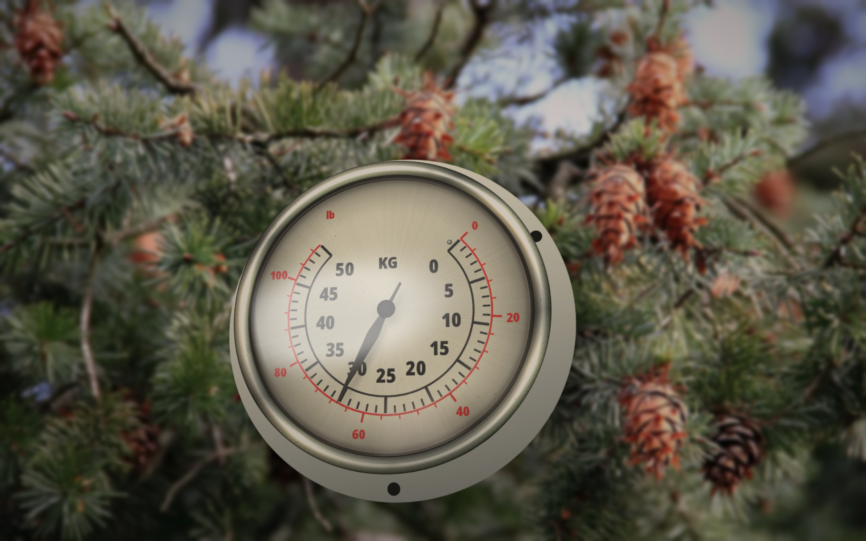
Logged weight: 30 kg
